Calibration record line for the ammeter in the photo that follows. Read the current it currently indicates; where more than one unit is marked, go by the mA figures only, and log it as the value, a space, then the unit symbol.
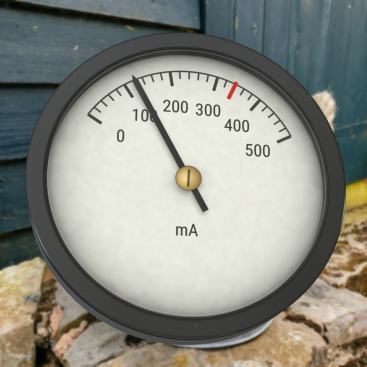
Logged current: 120 mA
